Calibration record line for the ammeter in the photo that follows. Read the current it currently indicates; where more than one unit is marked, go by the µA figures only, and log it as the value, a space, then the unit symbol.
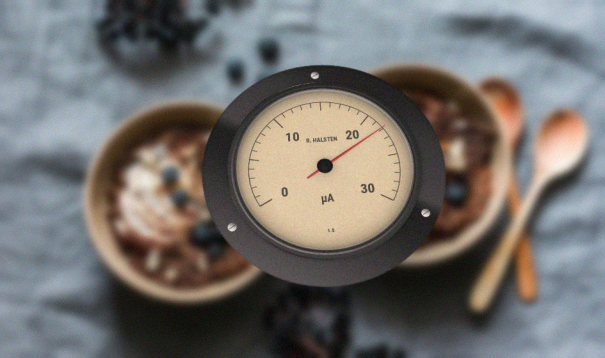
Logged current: 22 µA
